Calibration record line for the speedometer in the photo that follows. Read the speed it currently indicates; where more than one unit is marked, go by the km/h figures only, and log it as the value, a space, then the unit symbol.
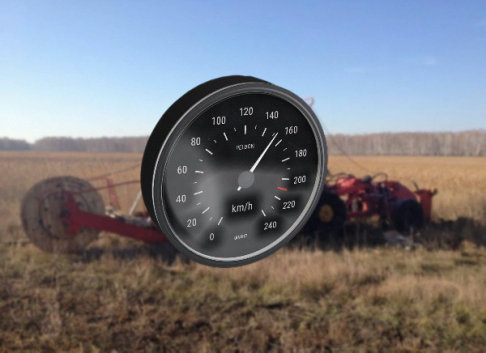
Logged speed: 150 km/h
